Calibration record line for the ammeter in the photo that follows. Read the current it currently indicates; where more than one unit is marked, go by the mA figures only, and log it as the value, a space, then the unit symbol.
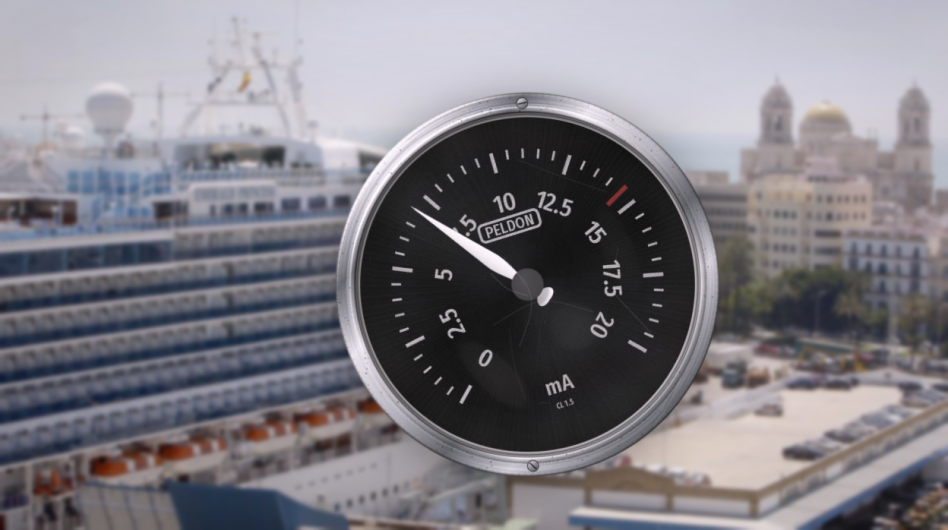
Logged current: 7 mA
